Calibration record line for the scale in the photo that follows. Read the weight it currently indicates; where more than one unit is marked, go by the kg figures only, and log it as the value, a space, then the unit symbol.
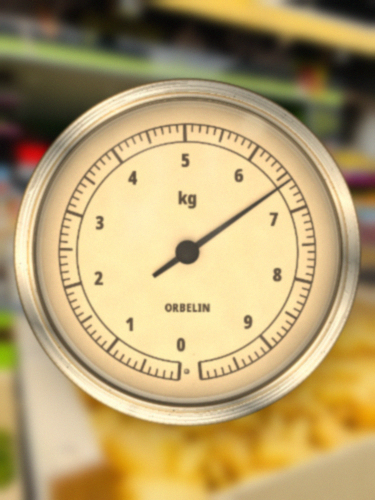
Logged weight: 6.6 kg
